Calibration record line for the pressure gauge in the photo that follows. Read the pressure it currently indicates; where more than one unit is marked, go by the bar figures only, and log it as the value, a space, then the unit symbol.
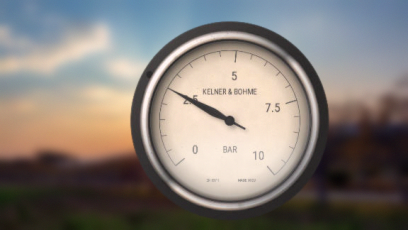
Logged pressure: 2.5 bar
